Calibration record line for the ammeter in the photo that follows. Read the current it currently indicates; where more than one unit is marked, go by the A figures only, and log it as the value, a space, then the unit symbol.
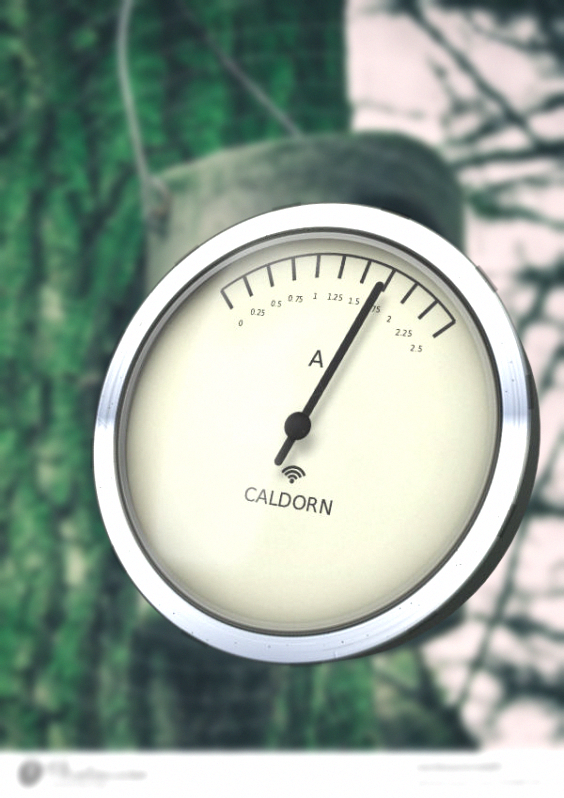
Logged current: 1.75 A
